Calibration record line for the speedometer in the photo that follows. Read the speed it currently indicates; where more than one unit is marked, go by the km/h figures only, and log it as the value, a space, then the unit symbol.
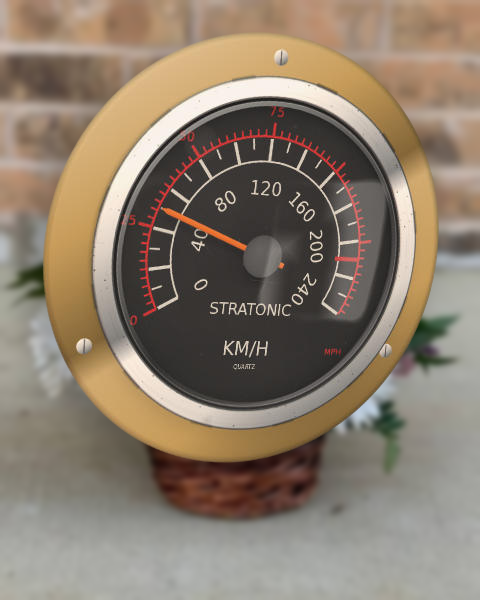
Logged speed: 50 km/h
